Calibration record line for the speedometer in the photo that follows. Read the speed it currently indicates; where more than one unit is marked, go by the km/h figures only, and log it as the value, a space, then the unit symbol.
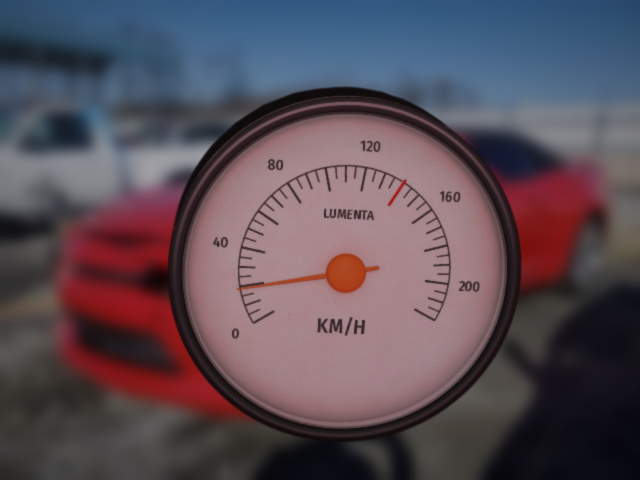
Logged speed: 20 km/h
